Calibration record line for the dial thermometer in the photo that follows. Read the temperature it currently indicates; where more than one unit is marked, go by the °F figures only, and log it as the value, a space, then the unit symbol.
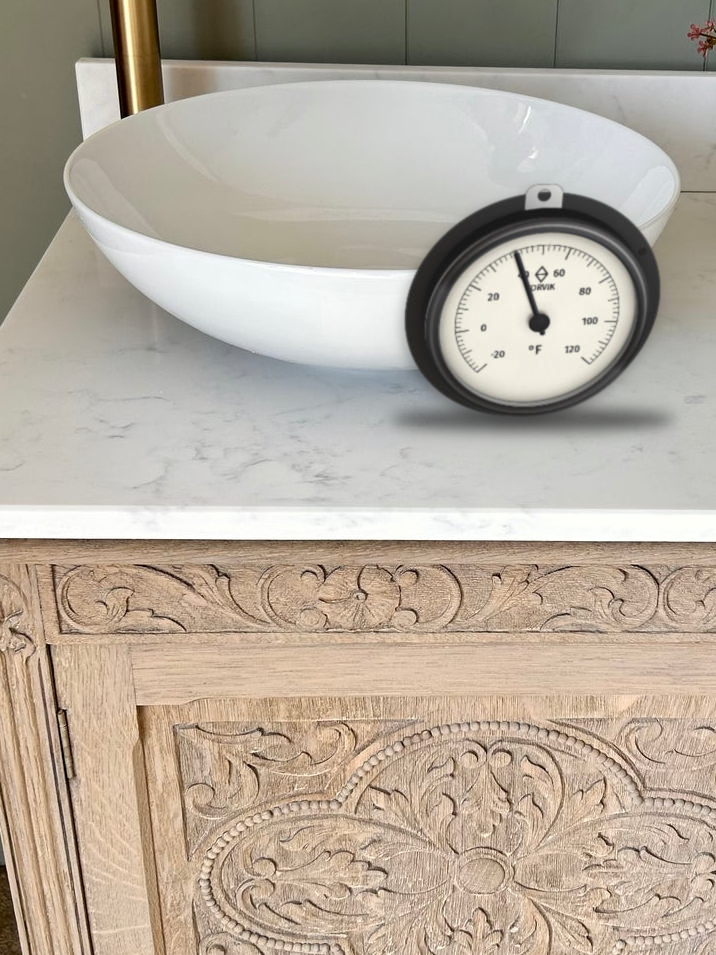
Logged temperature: 40 °F
